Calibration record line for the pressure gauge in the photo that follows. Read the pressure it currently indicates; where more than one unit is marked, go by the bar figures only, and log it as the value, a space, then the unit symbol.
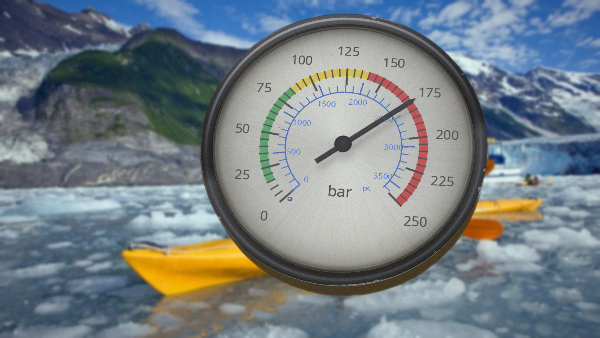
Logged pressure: 175 bar
